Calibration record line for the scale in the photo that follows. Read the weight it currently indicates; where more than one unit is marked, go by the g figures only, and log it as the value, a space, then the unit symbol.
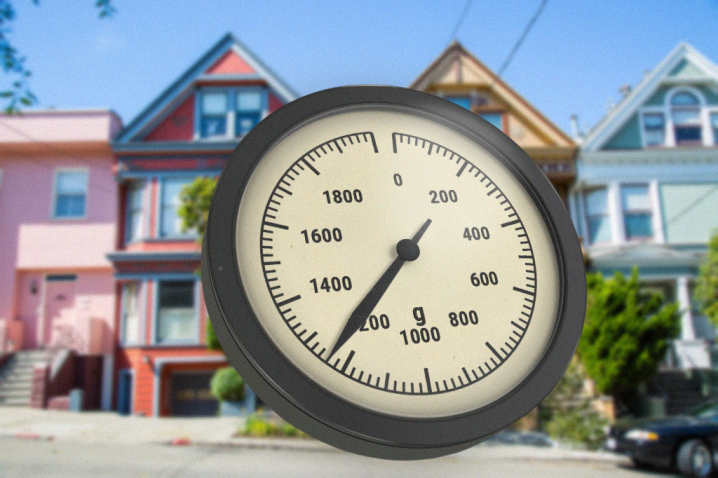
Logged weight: 1240 g
